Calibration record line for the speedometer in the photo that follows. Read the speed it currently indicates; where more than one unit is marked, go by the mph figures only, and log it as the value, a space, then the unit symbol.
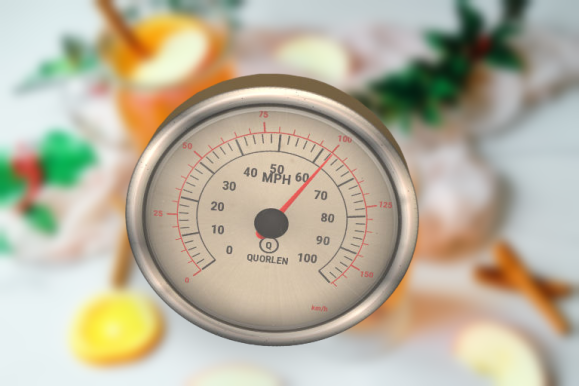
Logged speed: 62 mph
